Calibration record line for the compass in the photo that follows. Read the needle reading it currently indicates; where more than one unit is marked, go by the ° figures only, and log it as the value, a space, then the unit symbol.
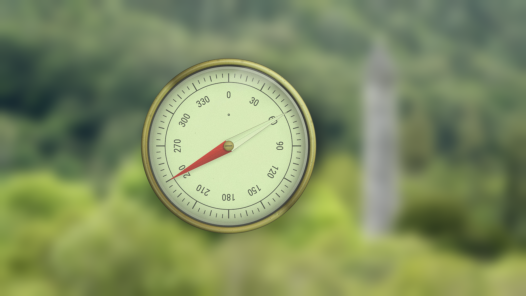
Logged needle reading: 240 °
